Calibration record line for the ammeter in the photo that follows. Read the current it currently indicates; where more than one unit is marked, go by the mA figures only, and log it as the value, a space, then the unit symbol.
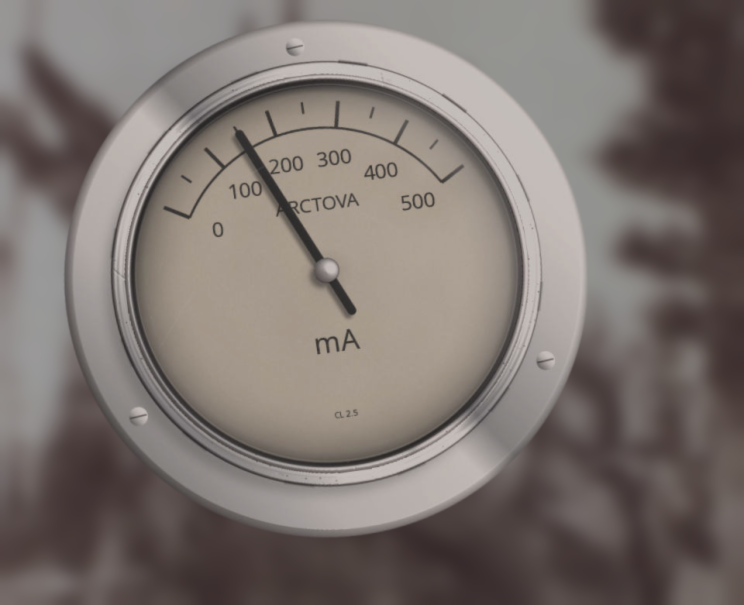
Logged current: 150 mA
